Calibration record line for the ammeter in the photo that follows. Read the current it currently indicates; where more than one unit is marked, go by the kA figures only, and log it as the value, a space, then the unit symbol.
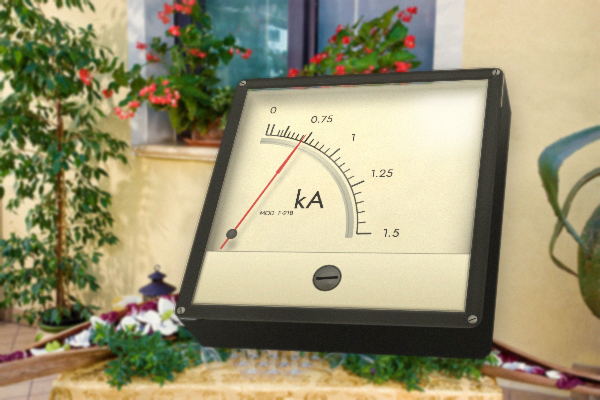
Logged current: 0.75 kA
